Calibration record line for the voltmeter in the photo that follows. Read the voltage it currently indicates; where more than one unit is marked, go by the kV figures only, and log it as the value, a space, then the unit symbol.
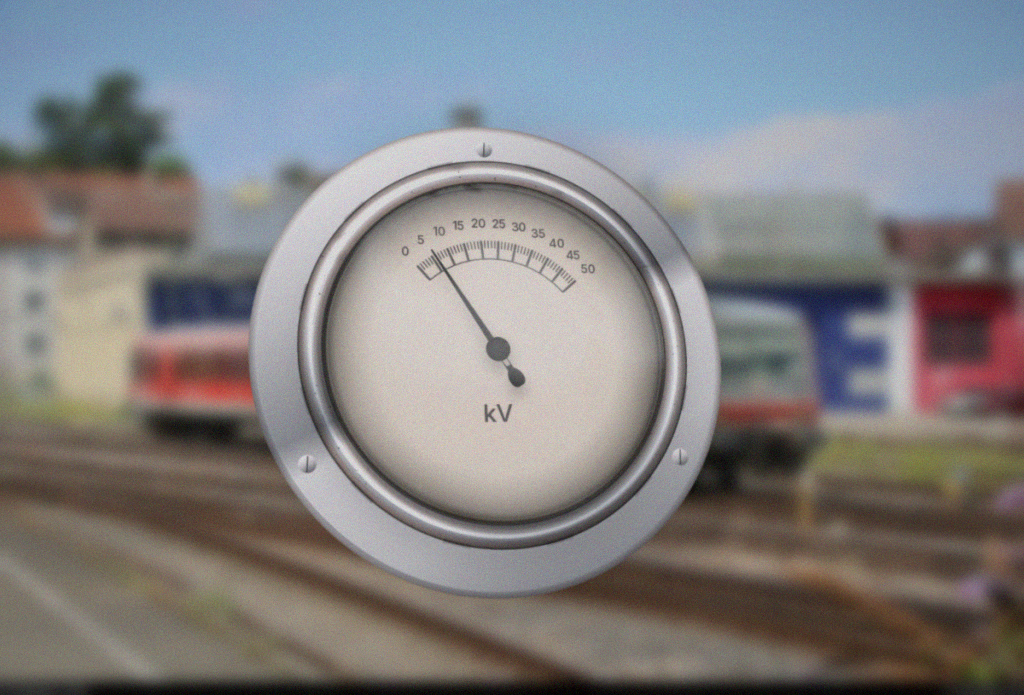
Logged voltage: 5 kV
